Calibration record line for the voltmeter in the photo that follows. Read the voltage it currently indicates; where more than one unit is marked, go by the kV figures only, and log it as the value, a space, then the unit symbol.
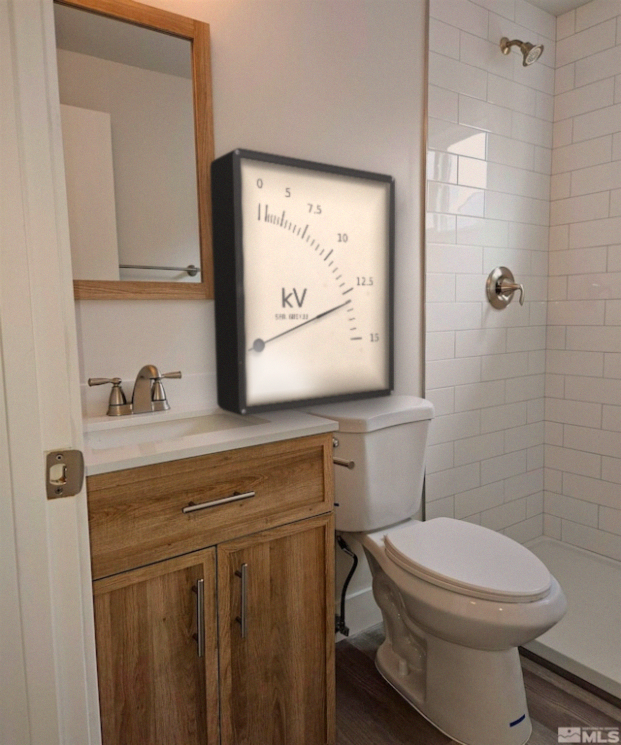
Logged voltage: 13 kV
